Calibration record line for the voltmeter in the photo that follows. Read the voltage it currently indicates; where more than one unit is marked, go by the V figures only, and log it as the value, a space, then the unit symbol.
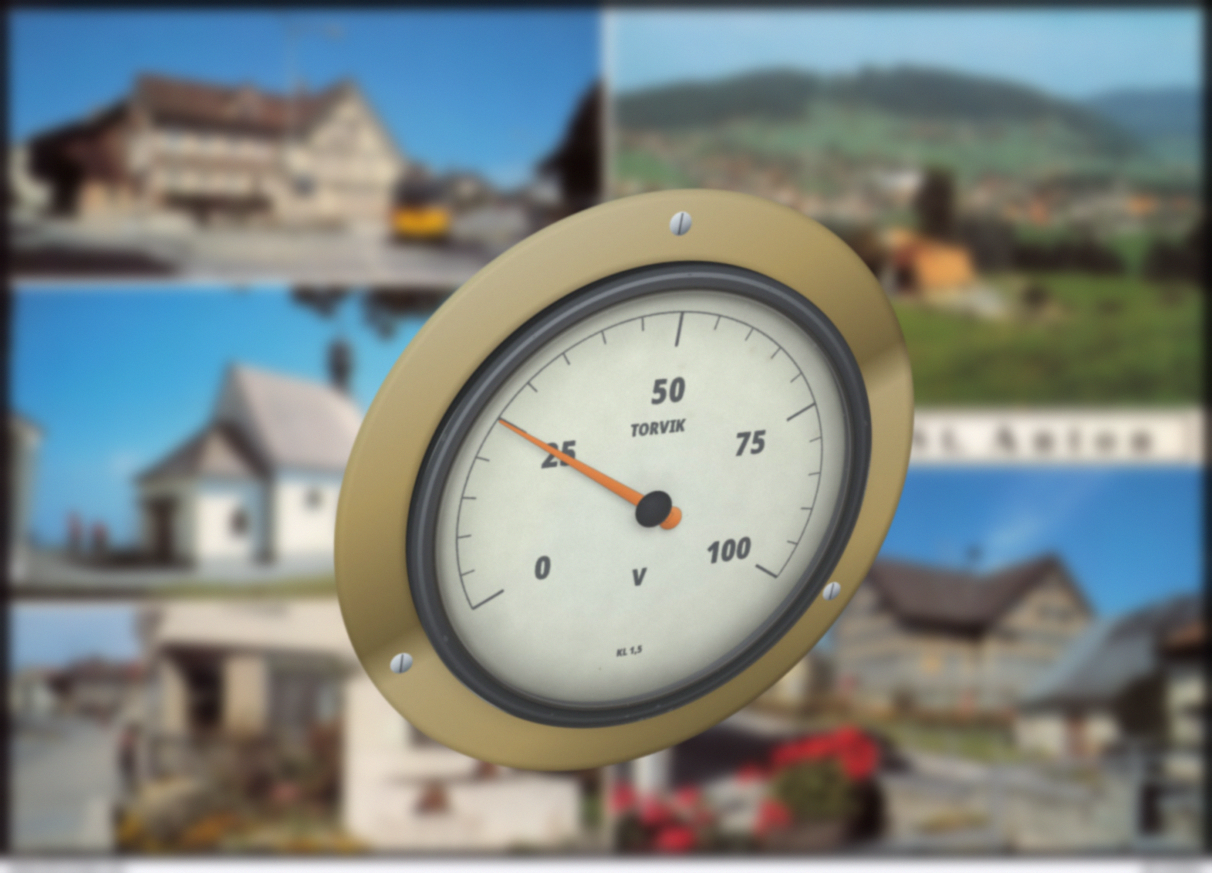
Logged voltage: 25 V
